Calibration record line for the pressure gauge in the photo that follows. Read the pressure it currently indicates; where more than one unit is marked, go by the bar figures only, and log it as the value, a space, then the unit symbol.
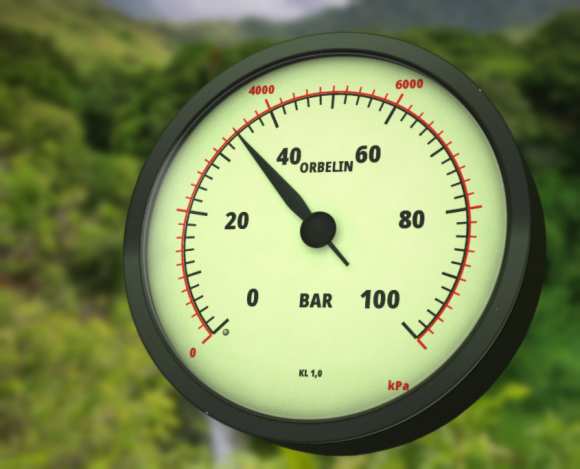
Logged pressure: 34 bar
